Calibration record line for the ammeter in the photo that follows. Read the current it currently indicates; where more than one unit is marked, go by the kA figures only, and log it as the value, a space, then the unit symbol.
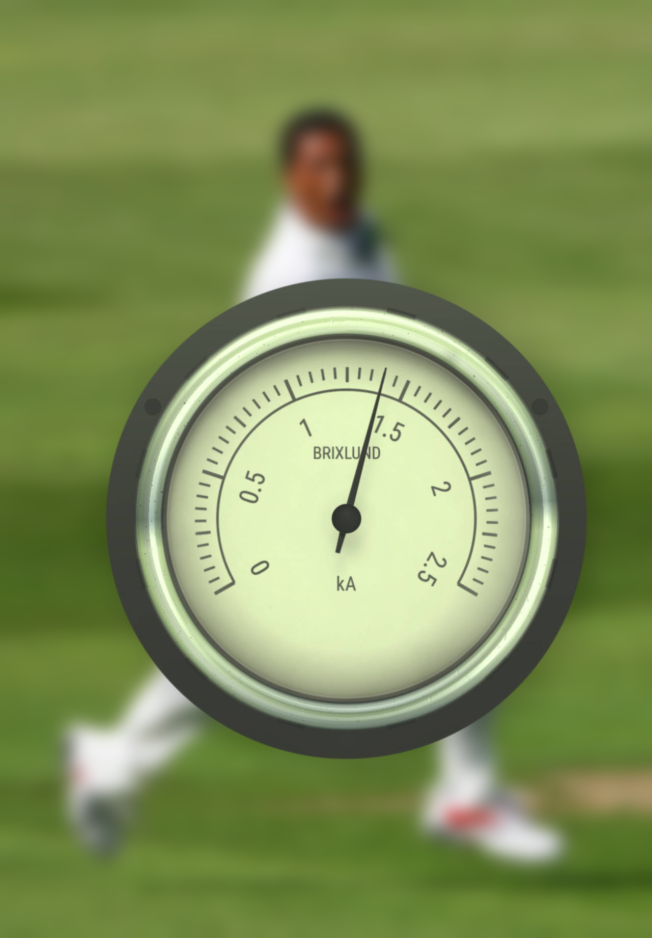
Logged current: 1.4 kA
